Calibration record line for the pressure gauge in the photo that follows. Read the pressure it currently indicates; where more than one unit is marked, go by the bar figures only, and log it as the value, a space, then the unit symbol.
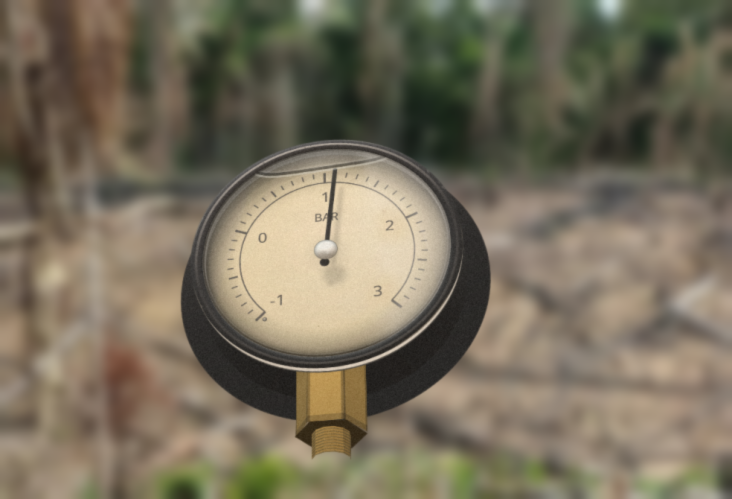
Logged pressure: 1.1 bar
